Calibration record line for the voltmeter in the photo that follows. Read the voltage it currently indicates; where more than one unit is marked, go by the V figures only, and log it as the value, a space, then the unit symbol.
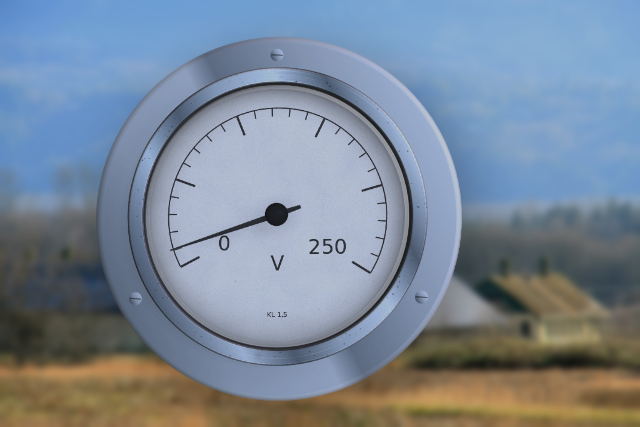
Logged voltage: 10 V
